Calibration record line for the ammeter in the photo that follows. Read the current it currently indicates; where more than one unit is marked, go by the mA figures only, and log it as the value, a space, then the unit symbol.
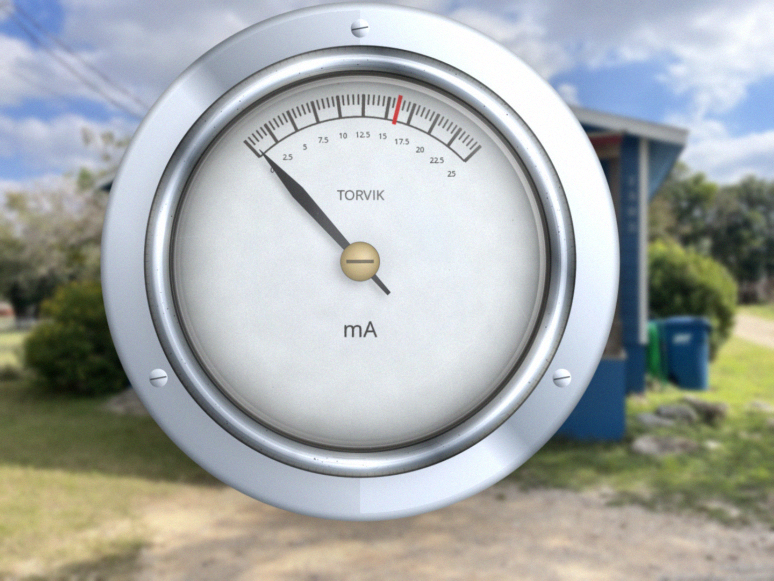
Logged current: 0.5 mA
